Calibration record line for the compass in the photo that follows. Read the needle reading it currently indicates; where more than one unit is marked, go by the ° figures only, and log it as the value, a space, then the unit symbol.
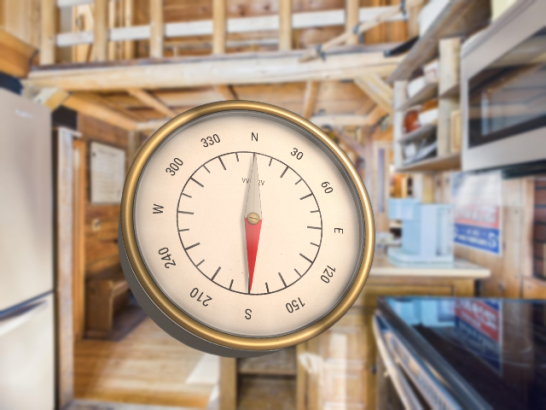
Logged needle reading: 180 °
